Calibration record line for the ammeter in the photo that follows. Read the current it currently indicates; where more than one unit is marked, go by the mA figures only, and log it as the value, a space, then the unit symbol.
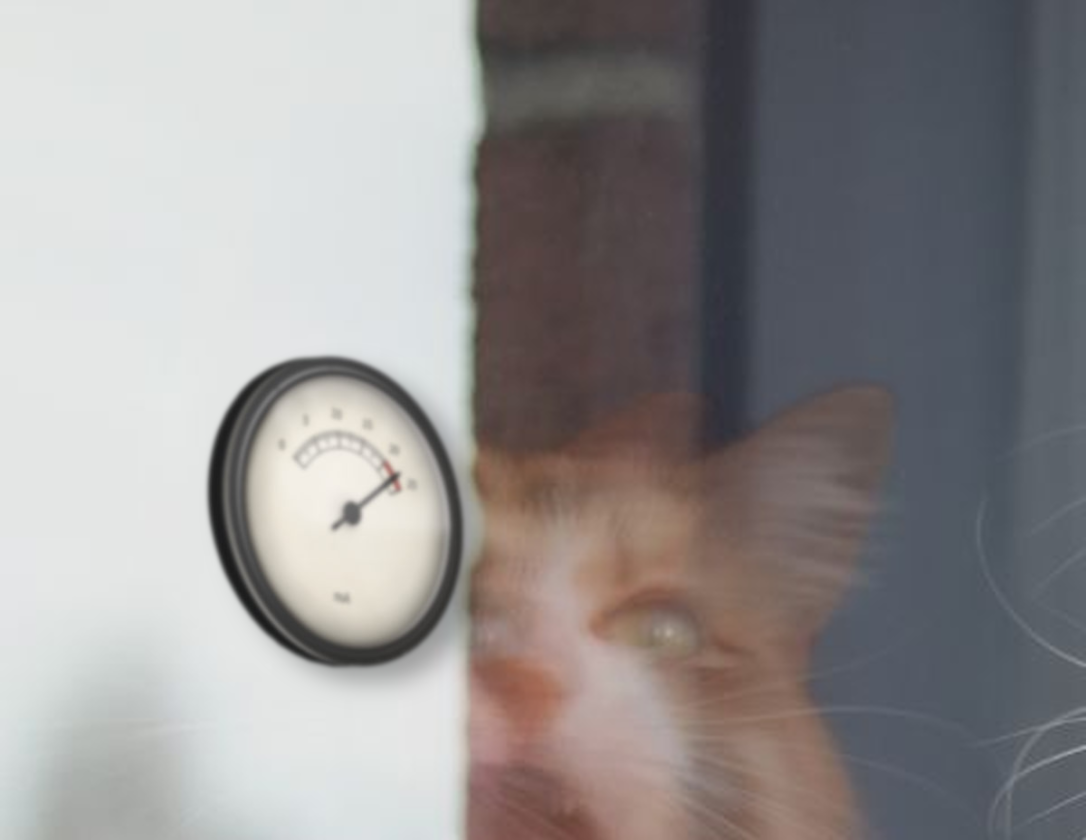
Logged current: 22.5 mA
